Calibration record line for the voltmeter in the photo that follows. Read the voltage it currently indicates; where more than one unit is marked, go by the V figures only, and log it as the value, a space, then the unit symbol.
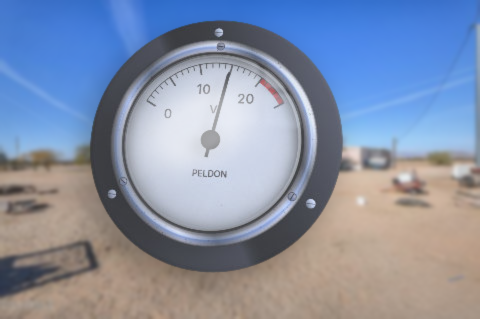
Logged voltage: 15 V
